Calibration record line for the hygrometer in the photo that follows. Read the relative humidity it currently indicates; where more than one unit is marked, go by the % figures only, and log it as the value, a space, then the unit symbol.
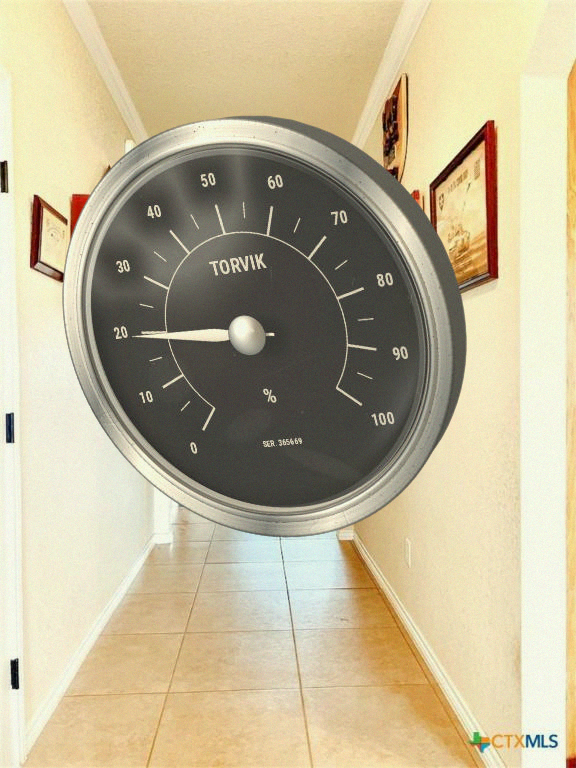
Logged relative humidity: 20 %
